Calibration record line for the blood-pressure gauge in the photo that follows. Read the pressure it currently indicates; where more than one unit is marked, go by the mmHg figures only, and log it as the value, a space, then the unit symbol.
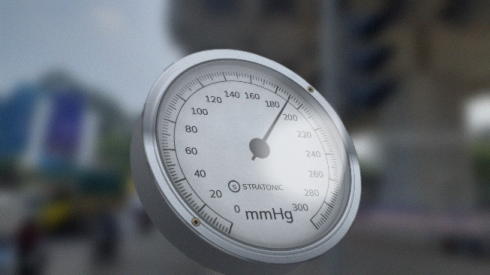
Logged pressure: 190 mmHg
